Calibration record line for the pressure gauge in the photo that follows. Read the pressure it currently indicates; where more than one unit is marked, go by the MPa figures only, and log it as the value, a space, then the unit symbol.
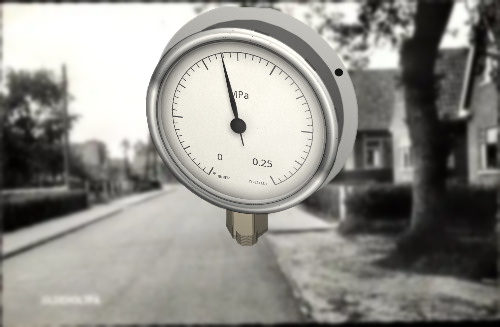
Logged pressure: 0.115 MPa
